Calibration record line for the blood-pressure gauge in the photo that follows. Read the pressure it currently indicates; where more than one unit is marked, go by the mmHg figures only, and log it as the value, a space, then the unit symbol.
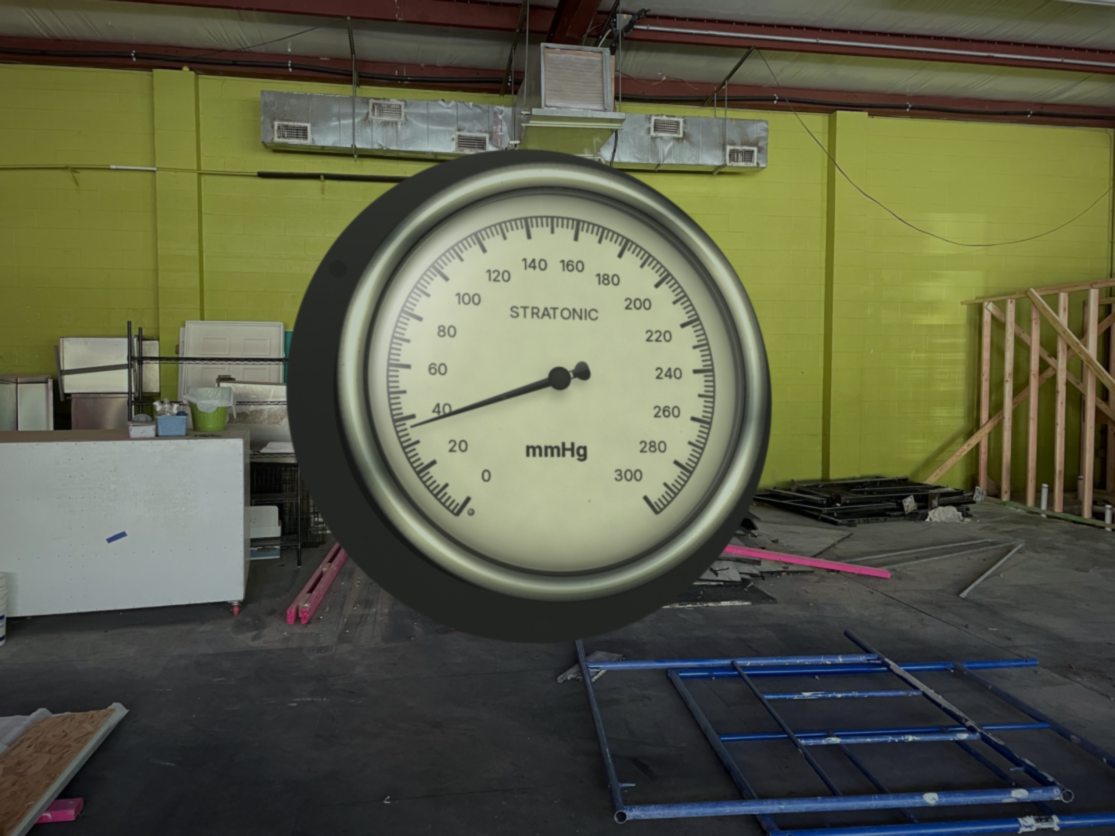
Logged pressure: 36 mmHg
